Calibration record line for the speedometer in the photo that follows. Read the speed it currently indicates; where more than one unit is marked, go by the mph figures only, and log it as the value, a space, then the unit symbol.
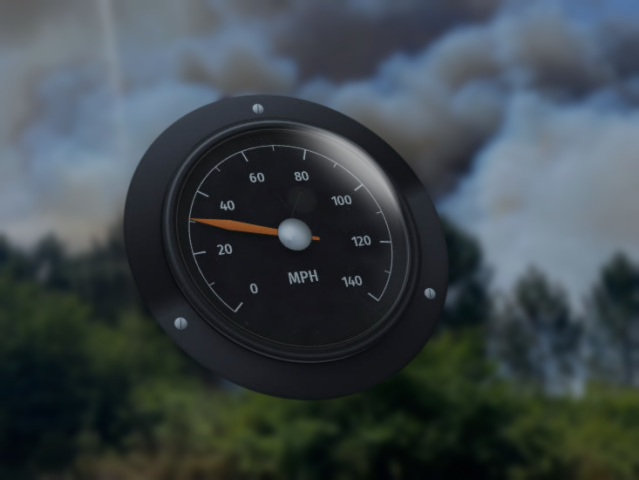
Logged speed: 30 mph
